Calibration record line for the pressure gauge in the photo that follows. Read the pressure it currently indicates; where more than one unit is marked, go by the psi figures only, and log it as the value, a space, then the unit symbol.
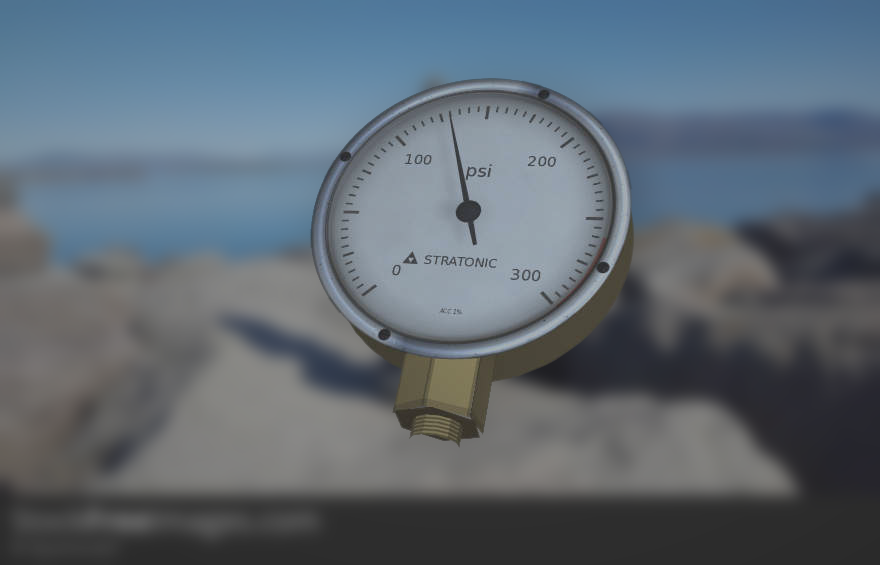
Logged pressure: 130 psi
